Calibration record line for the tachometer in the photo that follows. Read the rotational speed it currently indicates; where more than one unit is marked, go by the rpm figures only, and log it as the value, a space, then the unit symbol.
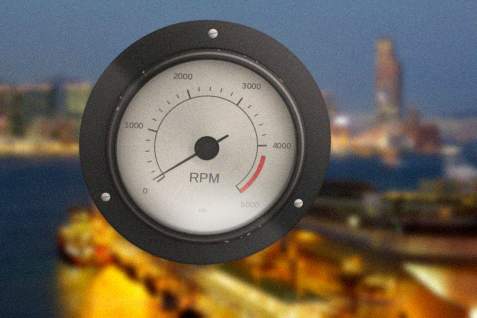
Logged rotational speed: 100 rpm
